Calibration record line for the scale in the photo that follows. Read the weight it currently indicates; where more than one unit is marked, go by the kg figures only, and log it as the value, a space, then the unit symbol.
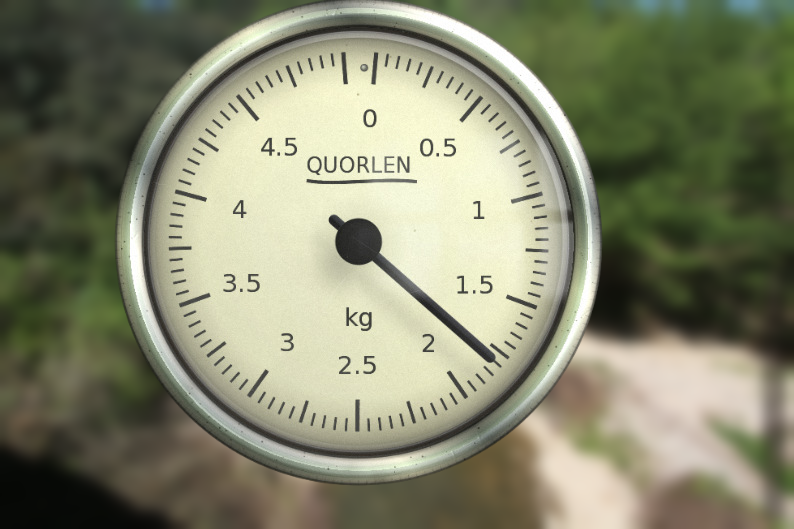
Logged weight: 1.8 kg
